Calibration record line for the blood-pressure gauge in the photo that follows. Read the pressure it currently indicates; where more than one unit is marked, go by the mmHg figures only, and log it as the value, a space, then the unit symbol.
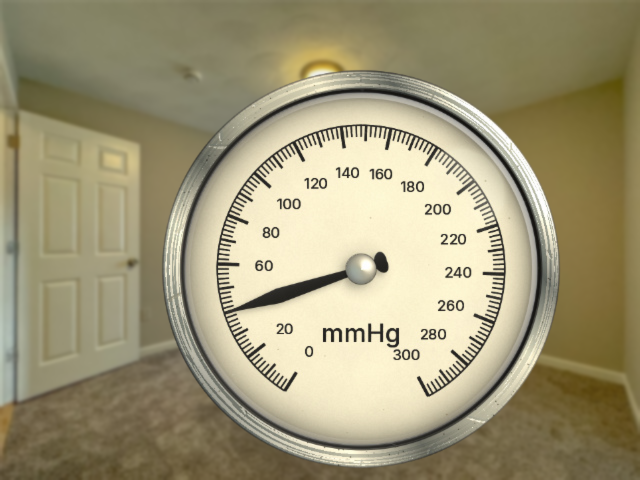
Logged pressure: 40 mmHg
